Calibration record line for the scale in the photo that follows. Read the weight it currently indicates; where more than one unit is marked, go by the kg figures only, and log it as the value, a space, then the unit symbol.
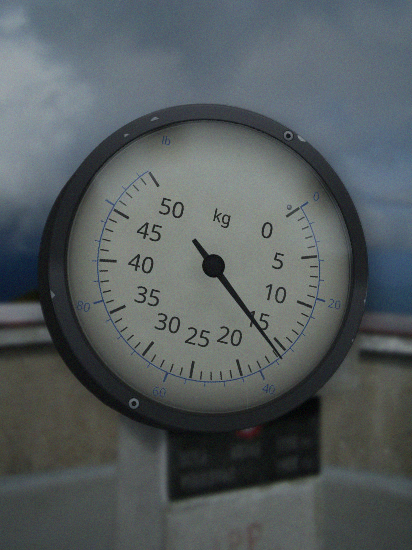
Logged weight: 16 kg
